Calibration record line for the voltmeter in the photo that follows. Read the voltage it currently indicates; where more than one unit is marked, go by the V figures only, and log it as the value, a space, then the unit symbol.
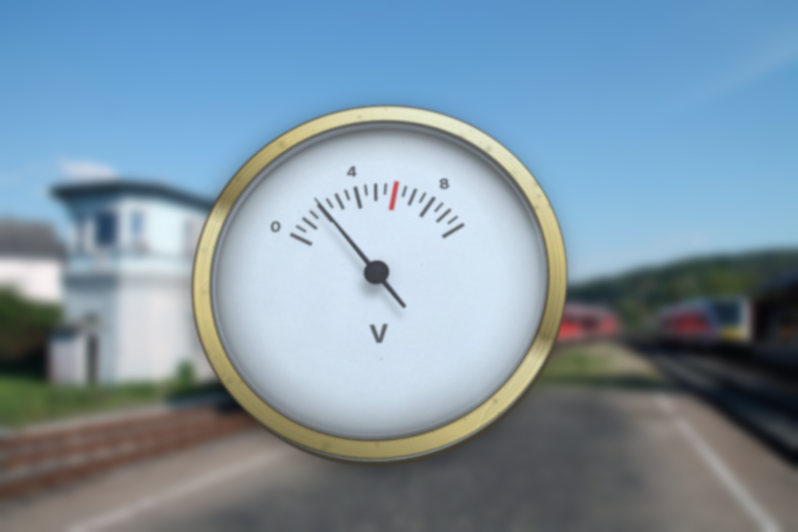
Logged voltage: 2 V
